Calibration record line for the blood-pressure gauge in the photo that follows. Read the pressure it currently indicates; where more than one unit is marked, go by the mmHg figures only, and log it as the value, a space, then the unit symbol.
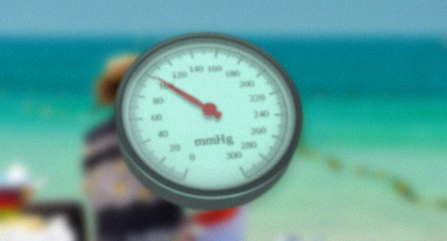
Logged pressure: 100 mmHg
